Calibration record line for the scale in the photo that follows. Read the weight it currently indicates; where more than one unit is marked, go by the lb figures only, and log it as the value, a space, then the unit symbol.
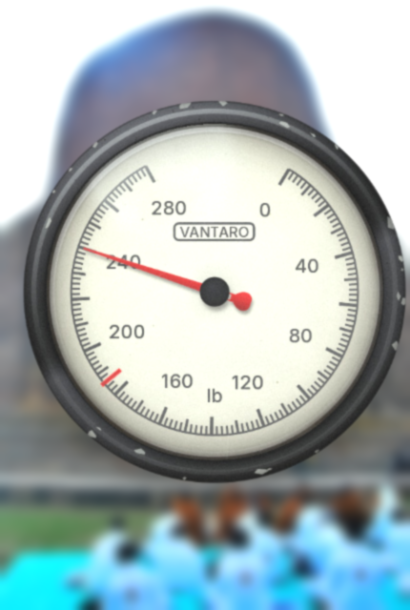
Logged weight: 240 lb
